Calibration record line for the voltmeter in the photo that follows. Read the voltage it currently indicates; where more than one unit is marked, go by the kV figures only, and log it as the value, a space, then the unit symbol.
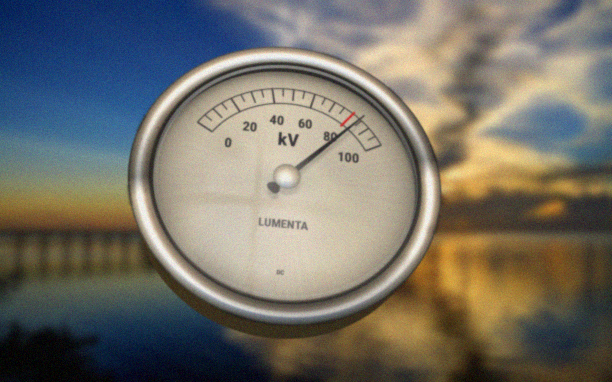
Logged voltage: 85 kV
